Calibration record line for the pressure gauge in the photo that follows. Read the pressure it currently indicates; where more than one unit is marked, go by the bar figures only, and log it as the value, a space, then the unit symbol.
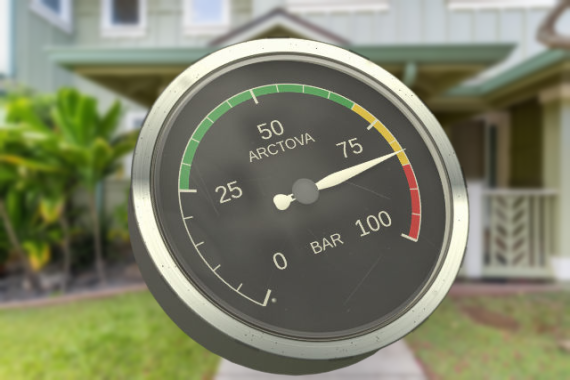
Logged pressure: 82.5 bar
